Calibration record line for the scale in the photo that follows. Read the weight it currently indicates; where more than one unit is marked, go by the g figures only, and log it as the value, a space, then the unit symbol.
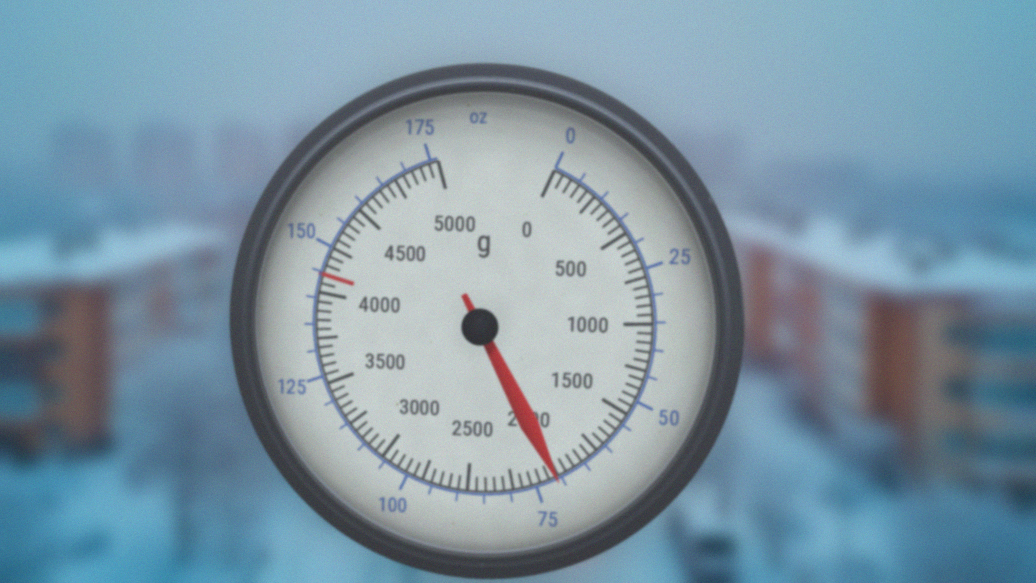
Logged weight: 2000 g
